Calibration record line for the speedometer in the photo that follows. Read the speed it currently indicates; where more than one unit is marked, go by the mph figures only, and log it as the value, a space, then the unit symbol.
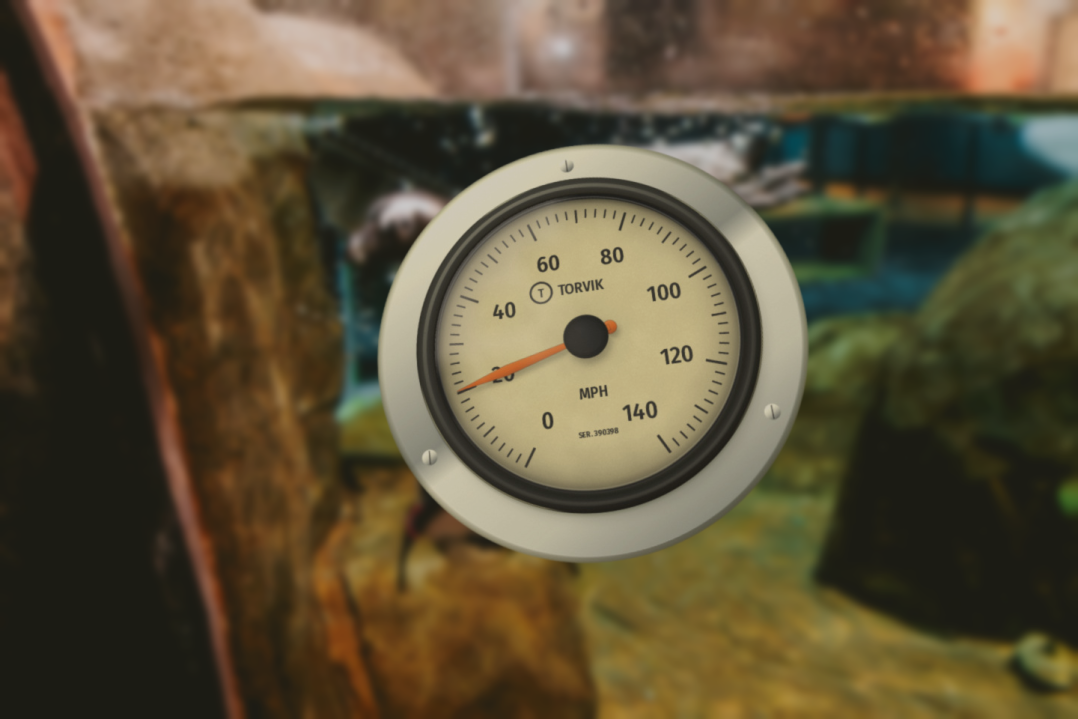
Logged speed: 20 mph
